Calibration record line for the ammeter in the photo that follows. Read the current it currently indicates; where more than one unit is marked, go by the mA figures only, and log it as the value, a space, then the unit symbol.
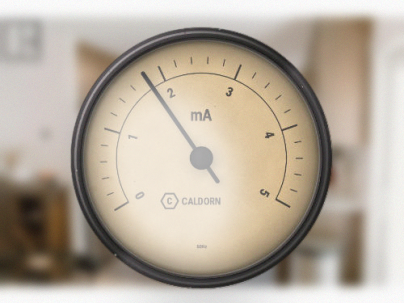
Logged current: 1.8 mA
